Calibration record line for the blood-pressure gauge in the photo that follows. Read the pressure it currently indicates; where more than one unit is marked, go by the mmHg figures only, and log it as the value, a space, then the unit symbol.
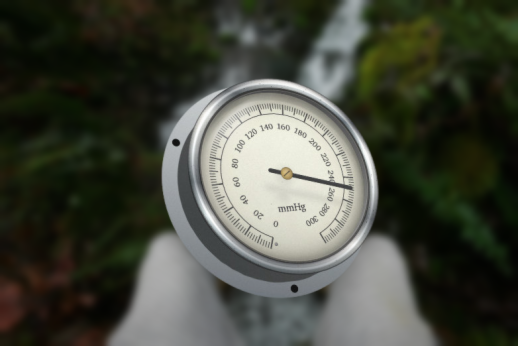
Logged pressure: 250 mmHg
